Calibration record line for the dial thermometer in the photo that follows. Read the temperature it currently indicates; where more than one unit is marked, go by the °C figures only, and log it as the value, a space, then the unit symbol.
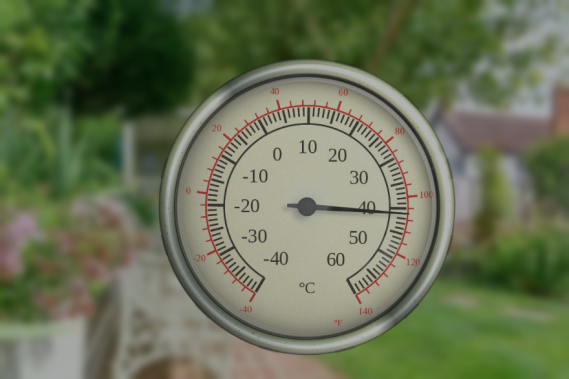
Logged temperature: 41 °C
